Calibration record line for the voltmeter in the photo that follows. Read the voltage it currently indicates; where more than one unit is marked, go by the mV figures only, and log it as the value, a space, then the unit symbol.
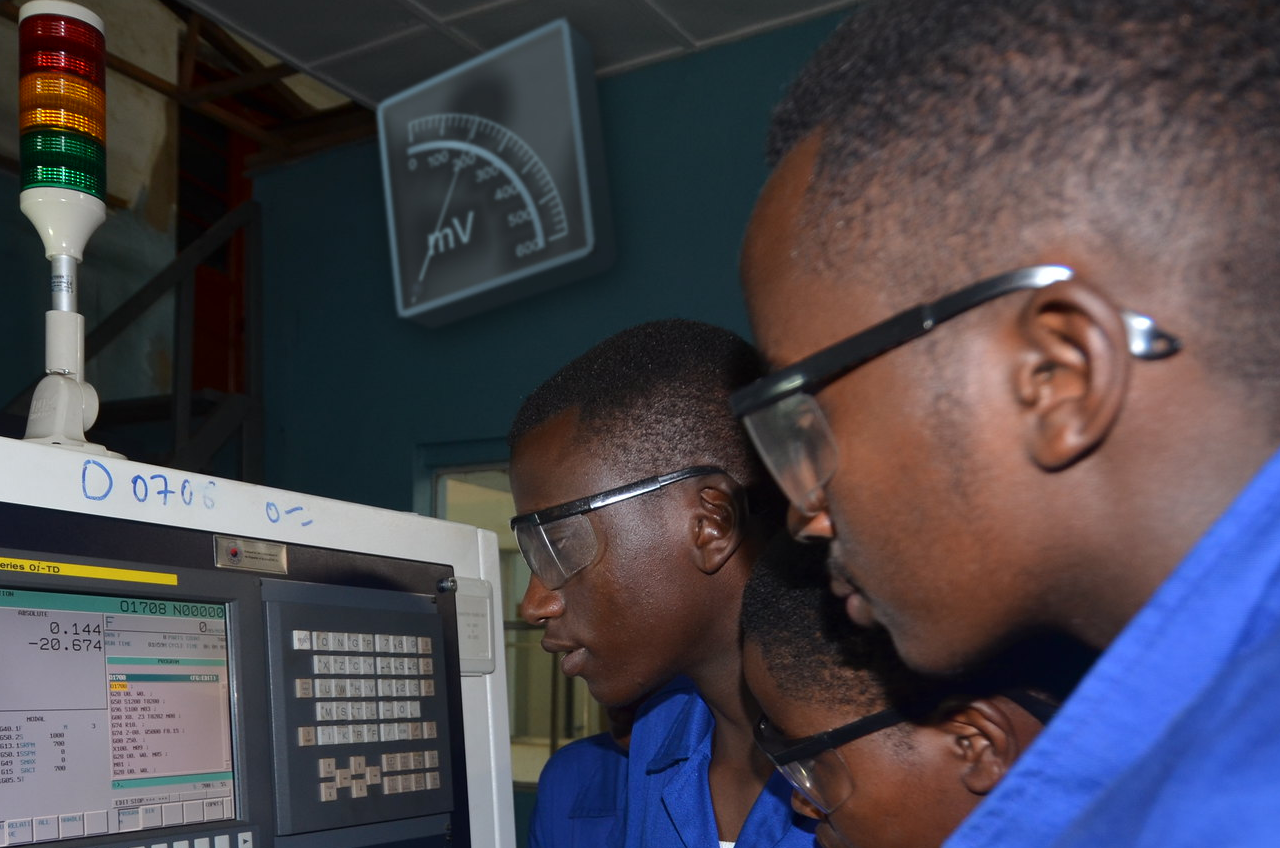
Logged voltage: 200 mV
